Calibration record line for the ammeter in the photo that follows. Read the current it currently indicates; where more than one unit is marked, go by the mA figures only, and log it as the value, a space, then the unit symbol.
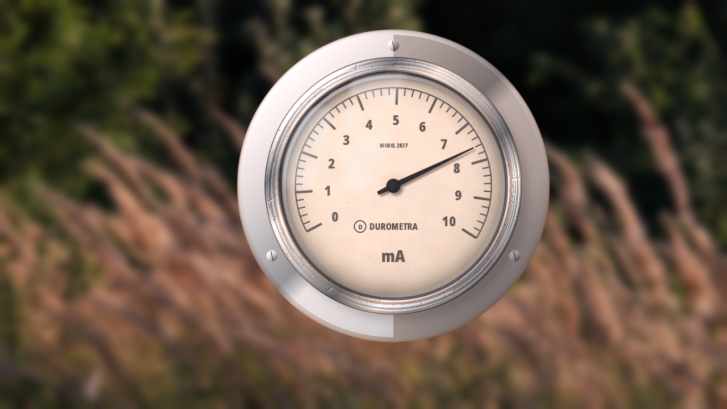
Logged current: 7.6 mA
